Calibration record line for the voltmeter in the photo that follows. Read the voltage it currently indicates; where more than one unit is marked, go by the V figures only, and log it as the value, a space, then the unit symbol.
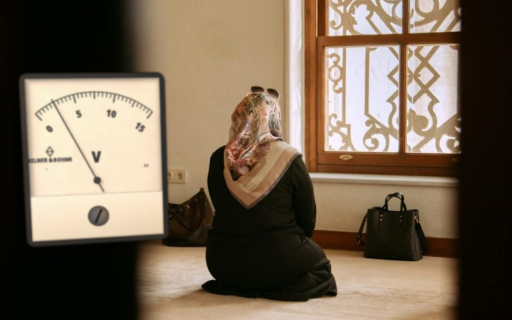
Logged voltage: 2.5 V
